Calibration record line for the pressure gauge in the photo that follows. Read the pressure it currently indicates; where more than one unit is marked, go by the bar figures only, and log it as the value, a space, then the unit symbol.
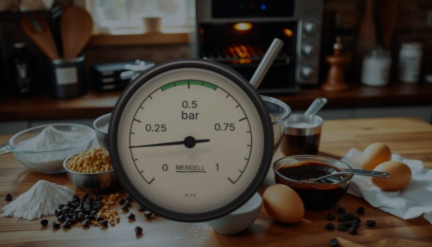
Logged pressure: 0.15 bar
